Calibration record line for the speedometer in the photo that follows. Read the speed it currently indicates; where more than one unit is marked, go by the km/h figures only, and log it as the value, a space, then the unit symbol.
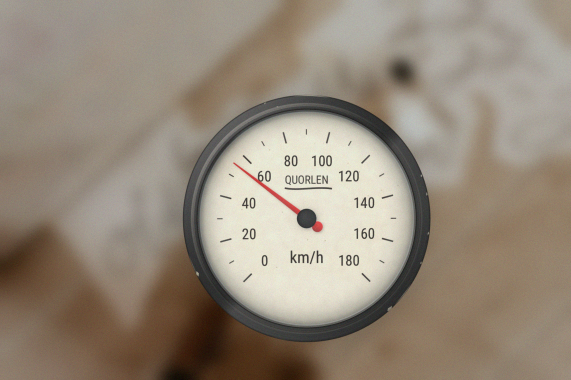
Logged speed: 55 km/h
